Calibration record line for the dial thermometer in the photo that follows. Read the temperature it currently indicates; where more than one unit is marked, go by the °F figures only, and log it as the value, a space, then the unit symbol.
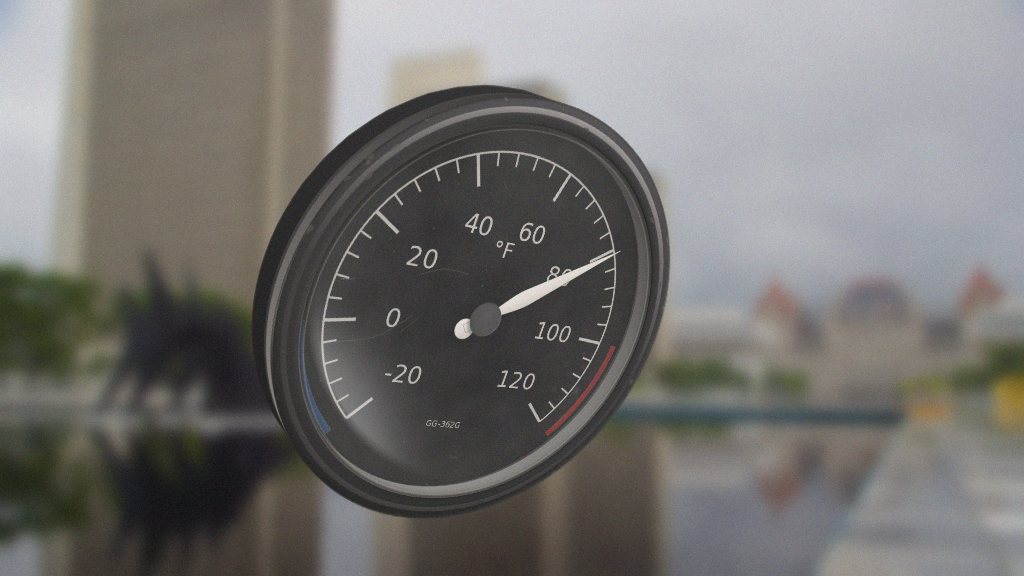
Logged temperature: 80 °F
